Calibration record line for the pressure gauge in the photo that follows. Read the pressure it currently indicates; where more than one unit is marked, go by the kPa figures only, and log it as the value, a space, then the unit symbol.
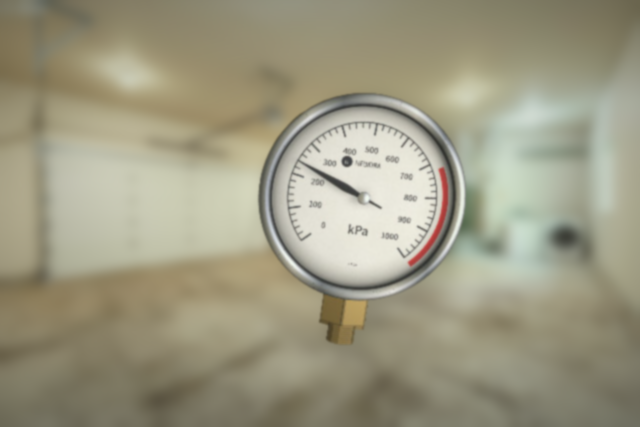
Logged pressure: 240 kPa
